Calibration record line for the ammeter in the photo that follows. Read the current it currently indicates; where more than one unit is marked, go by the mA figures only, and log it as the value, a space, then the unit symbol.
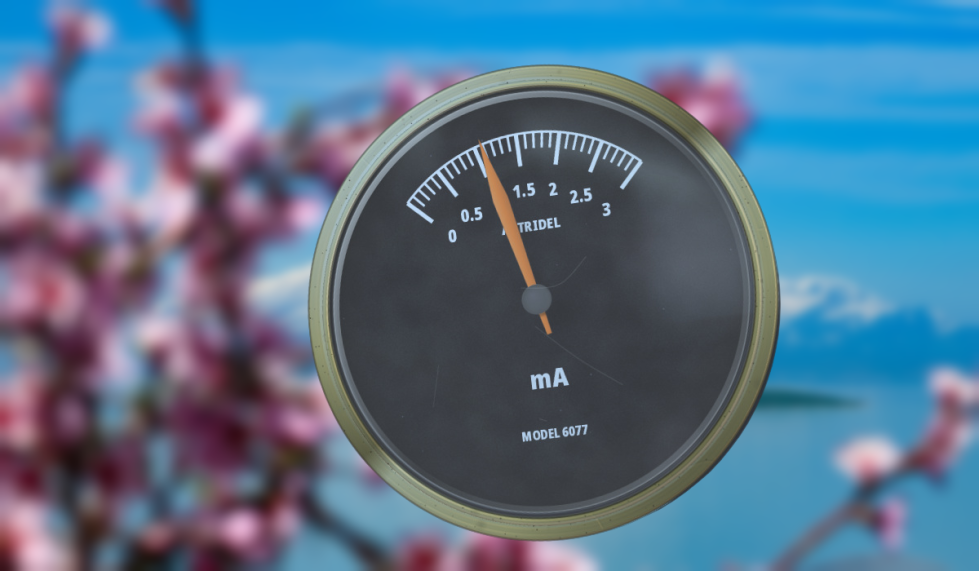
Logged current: 1.1 mA
